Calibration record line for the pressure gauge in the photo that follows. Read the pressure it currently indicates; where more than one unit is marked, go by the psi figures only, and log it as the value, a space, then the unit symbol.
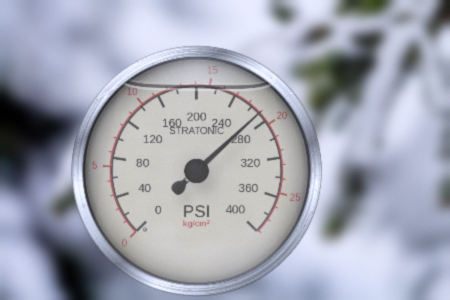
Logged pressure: 270 psi
